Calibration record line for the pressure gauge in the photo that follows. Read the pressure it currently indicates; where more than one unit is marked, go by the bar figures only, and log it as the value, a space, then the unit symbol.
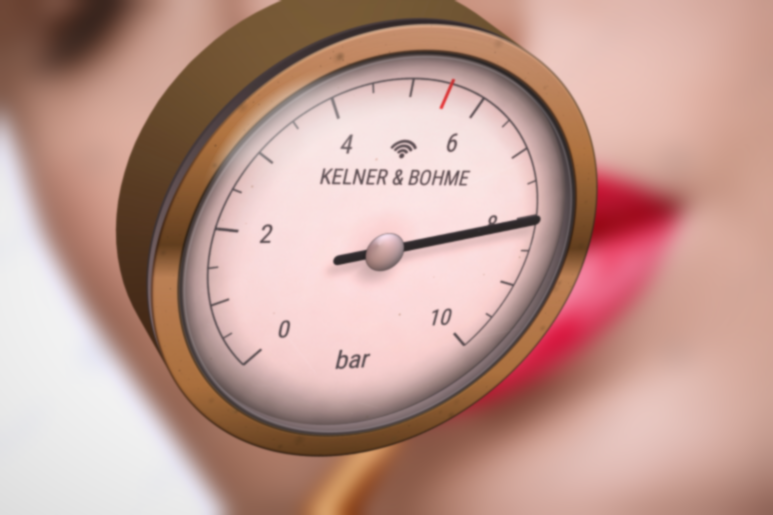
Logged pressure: 8 bar
